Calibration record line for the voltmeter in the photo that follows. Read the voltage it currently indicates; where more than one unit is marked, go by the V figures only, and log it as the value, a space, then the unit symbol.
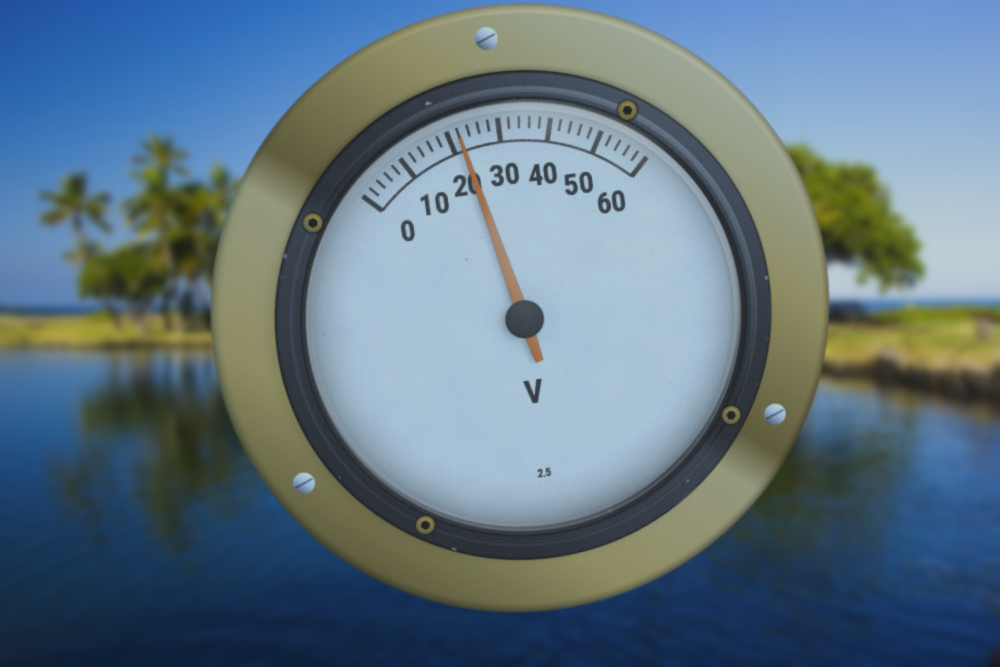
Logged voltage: 22 V
